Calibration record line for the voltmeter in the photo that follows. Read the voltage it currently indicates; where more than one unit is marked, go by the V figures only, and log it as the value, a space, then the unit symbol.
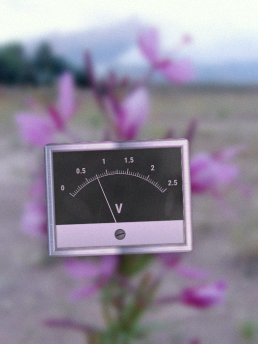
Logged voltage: 0.75 V
